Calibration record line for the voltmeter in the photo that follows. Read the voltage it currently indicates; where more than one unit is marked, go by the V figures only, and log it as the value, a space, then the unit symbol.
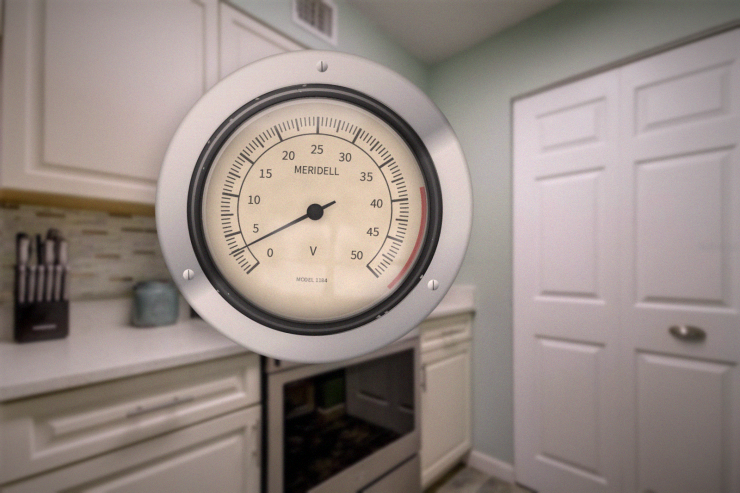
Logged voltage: 3 V
